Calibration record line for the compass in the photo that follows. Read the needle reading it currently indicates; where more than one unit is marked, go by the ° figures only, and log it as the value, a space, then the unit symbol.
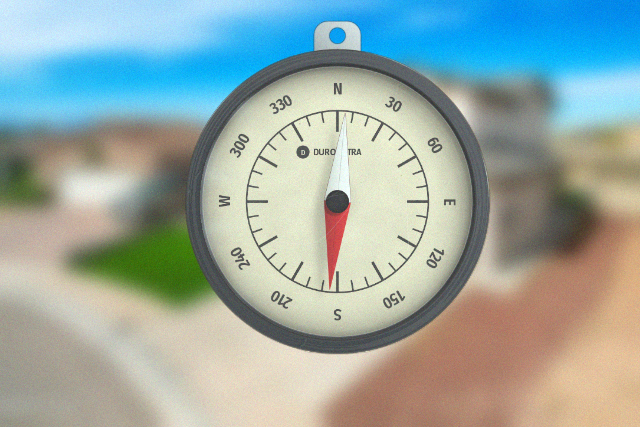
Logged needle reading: 185 °
